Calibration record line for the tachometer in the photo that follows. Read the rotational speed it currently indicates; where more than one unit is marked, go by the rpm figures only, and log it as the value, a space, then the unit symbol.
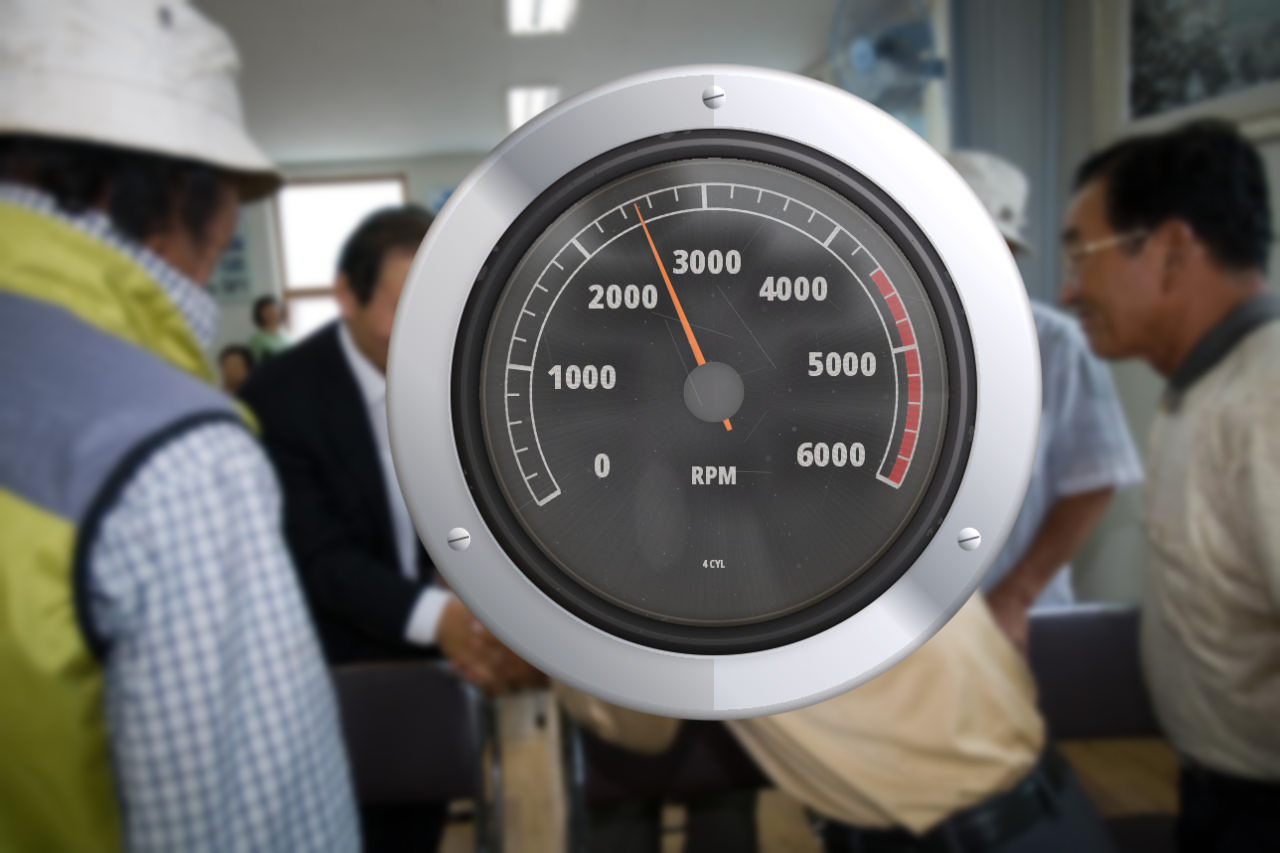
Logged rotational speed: 2500 rpm
